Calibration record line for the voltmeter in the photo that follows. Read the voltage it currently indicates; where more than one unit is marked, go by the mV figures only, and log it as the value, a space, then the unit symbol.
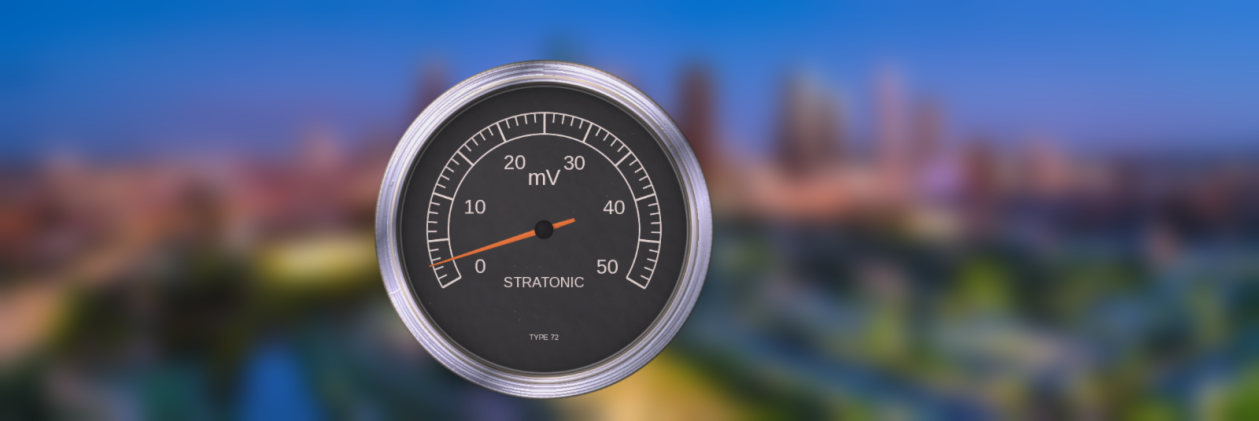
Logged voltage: 2.5 mV
